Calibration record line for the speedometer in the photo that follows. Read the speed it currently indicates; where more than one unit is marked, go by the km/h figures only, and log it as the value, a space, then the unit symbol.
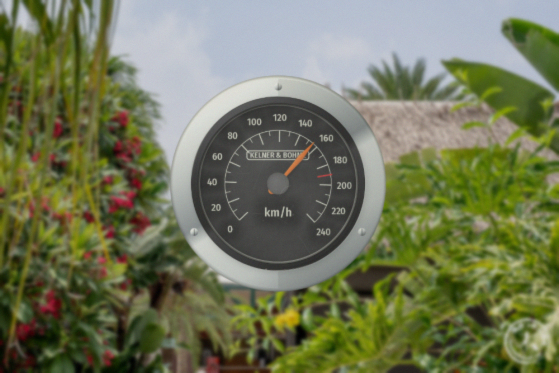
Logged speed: 155 km/h
